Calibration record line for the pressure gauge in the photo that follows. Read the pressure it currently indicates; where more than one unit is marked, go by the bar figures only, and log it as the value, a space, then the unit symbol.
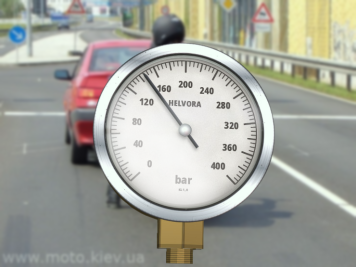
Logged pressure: 145 bar
